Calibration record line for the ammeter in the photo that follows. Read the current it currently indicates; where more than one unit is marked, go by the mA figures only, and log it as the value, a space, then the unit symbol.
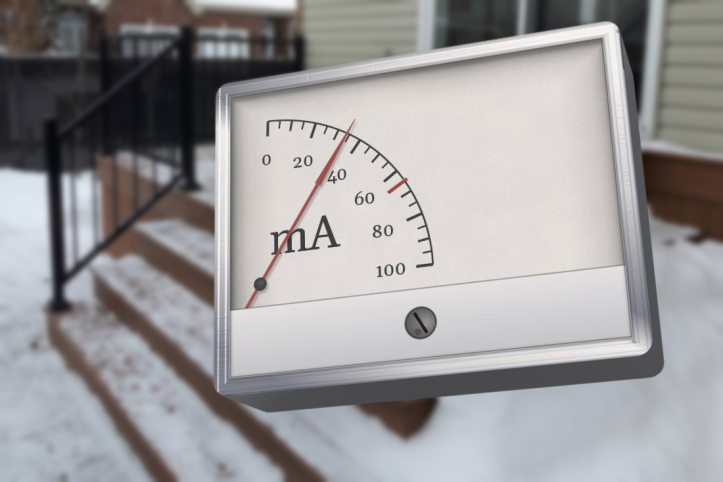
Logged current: 35 mA
